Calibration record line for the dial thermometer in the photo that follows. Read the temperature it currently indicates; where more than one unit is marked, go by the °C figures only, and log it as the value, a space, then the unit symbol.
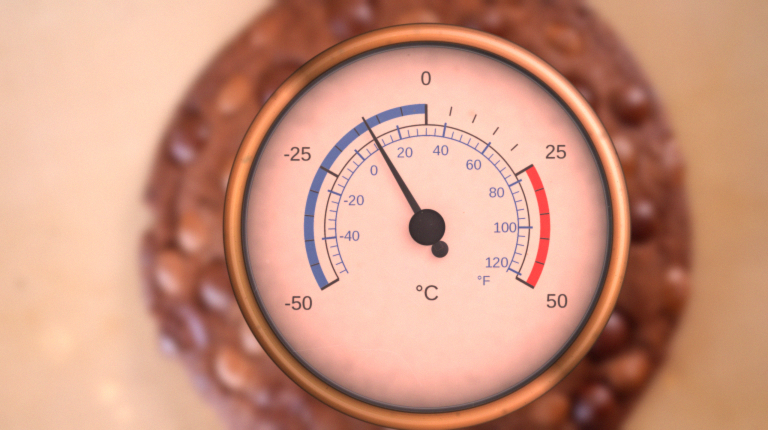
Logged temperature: -12.5 °C
